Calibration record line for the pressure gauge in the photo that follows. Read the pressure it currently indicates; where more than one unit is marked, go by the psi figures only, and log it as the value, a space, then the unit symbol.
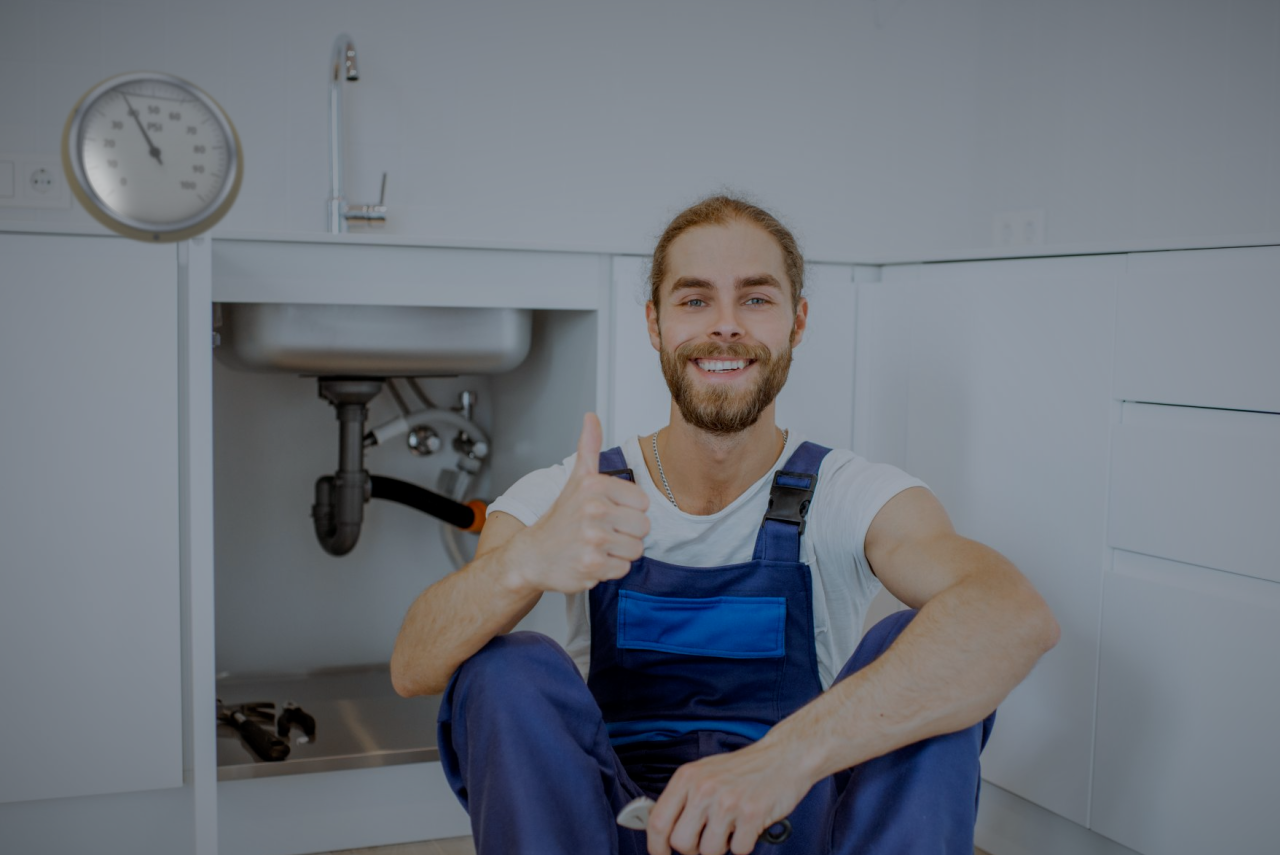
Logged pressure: 40 psi
